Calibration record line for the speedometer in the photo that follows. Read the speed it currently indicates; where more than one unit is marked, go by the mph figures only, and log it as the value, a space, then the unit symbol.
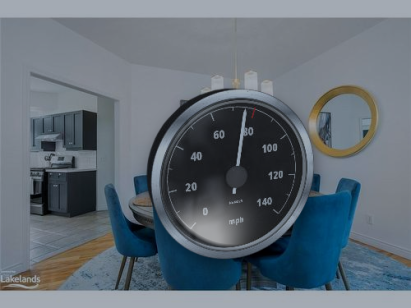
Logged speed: 75 mph
